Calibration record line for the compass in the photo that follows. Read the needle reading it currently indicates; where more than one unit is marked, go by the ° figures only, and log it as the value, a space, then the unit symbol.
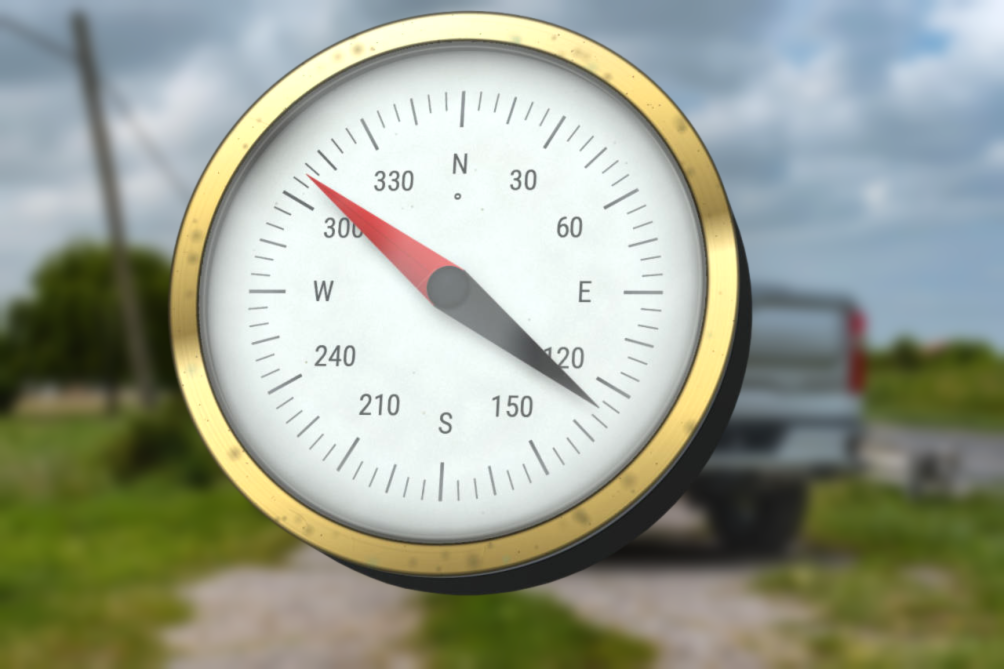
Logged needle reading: 307.5 °
